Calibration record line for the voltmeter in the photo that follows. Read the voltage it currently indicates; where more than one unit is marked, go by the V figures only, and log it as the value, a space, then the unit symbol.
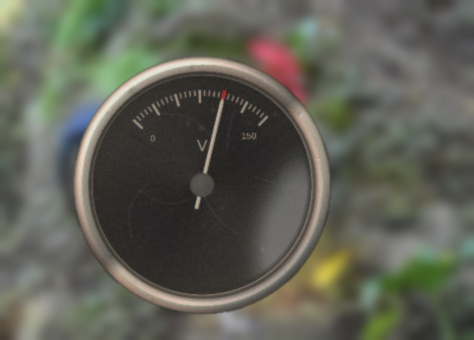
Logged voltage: 100 V
